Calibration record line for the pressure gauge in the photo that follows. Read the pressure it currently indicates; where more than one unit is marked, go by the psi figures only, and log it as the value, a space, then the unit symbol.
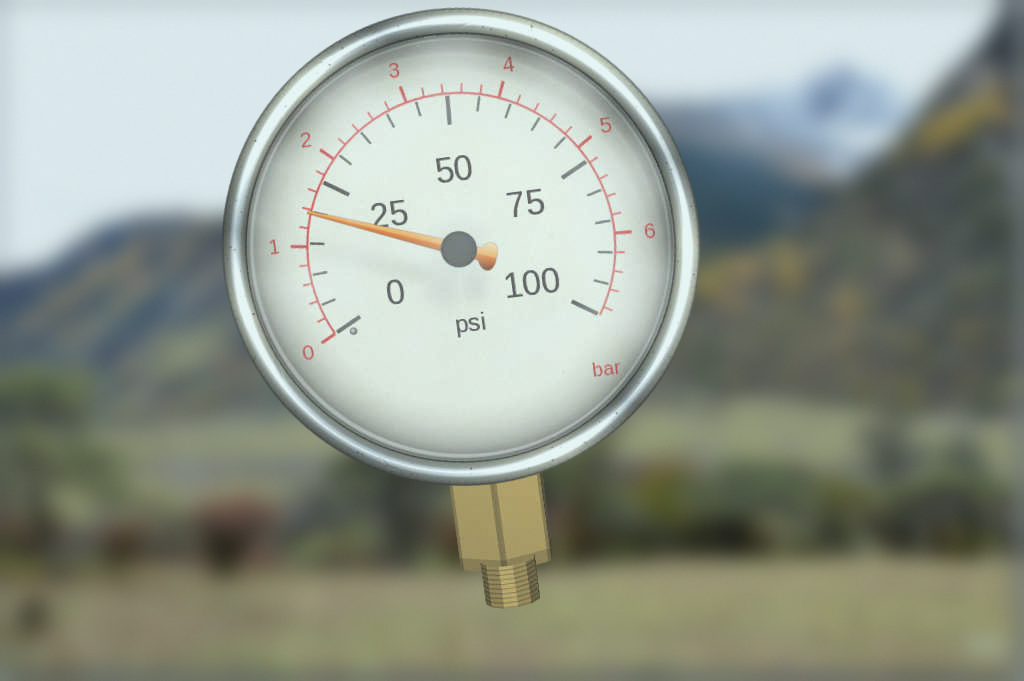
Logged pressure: 20 psi
